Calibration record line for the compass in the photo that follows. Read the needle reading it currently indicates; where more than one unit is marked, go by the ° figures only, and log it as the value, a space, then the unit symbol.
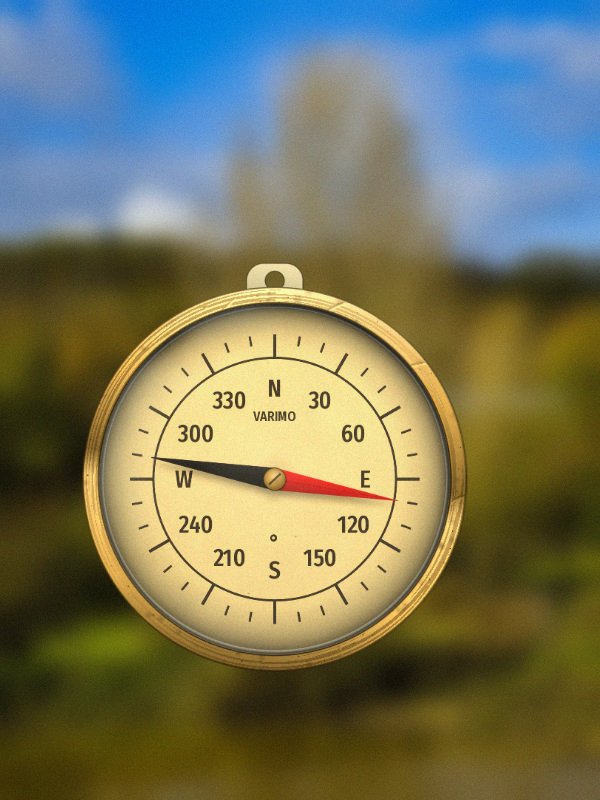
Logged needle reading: 100 °
